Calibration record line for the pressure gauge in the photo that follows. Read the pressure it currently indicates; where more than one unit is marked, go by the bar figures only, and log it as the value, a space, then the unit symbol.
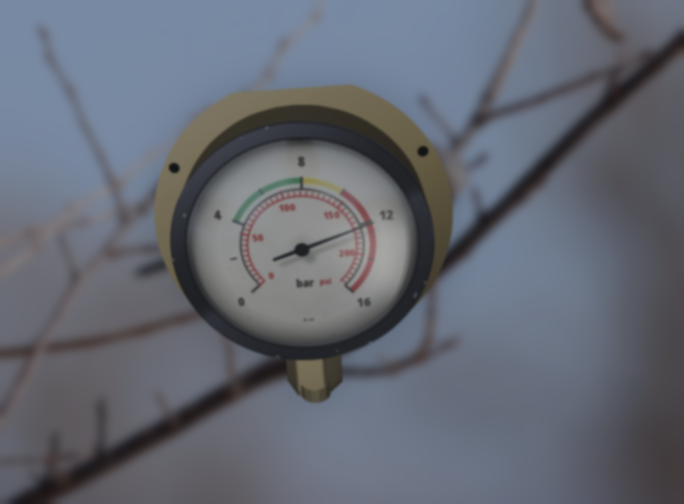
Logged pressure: 12 bar
